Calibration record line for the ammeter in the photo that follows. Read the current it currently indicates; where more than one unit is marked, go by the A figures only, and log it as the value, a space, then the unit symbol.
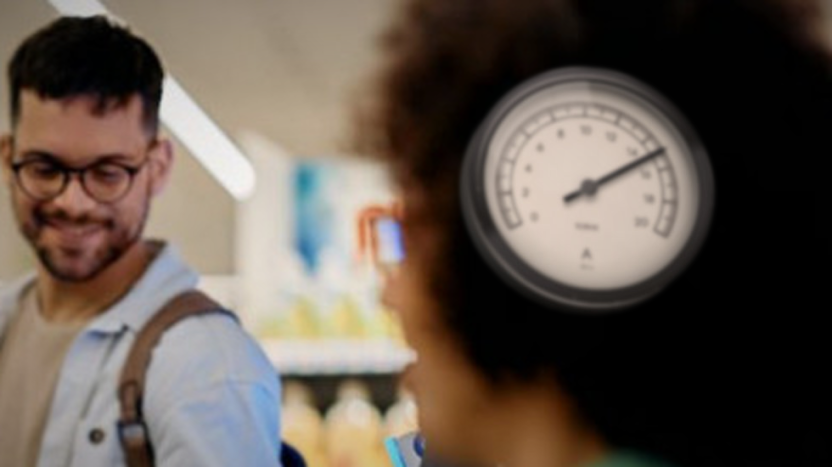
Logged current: 15 A
